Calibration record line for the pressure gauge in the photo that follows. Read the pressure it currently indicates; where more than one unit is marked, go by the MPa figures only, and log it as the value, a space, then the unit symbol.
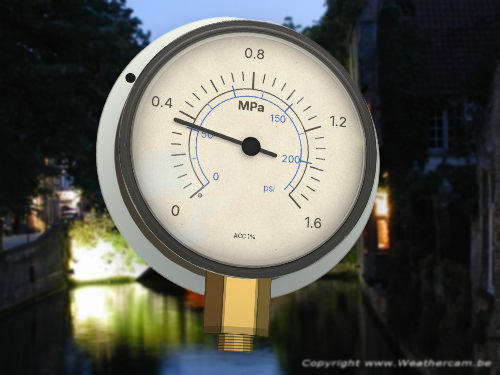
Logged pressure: 0.35 MPa
